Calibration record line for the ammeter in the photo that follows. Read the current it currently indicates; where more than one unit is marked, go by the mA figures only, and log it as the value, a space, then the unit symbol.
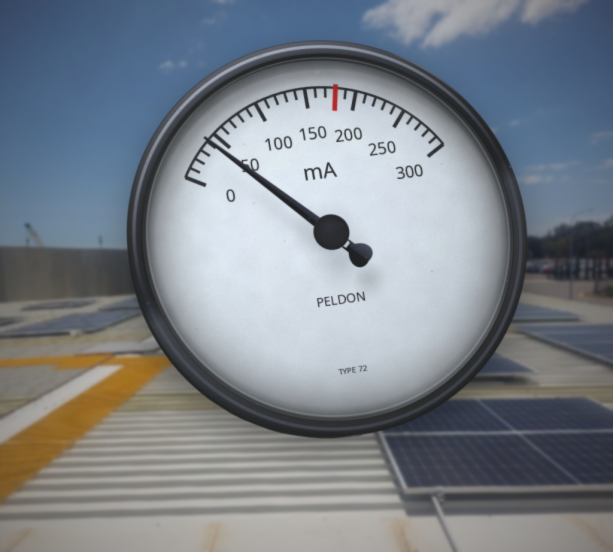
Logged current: 40 mA
